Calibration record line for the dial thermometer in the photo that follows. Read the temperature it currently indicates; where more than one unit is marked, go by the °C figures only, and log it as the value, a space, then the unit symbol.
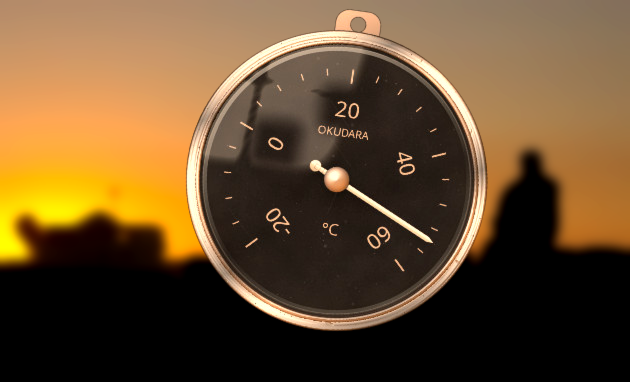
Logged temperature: 54 °C
